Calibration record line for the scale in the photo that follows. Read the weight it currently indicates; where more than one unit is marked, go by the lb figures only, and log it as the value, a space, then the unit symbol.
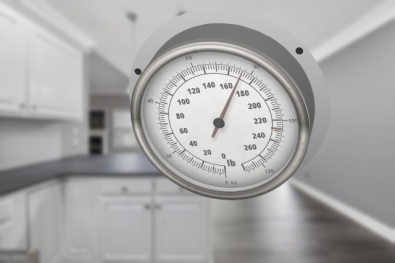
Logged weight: 170 lb
